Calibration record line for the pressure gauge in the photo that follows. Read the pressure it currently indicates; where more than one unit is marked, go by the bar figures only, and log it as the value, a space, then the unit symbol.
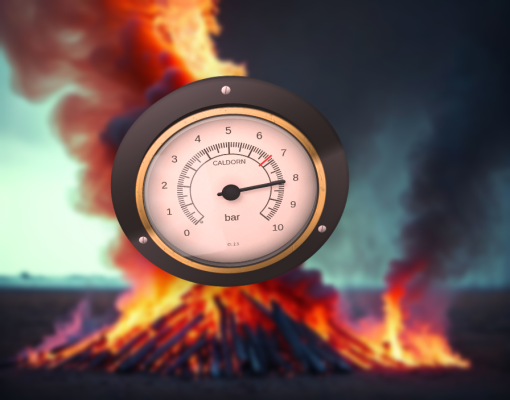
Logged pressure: 8 bar
